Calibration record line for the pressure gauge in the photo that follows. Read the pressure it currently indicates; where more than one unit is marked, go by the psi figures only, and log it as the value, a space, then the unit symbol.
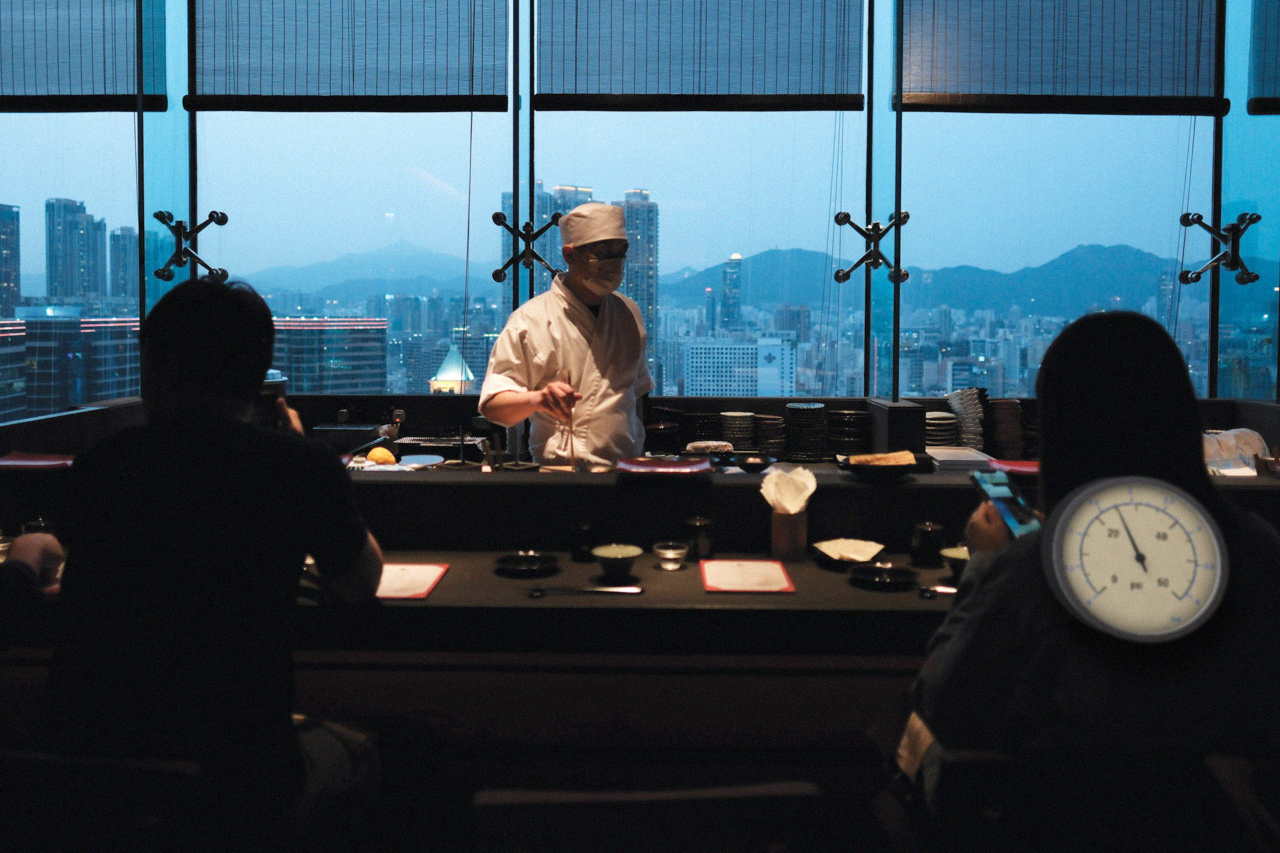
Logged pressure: 25 psi
